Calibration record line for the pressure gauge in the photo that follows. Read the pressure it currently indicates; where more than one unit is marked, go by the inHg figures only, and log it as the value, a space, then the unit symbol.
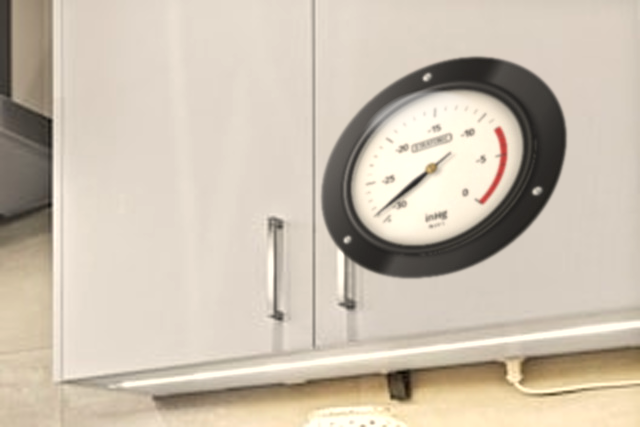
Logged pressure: -29 inHg
